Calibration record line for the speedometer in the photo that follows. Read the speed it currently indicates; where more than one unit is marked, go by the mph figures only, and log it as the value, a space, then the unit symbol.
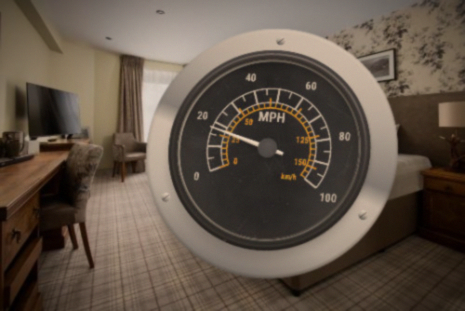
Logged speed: 17.5 mph
